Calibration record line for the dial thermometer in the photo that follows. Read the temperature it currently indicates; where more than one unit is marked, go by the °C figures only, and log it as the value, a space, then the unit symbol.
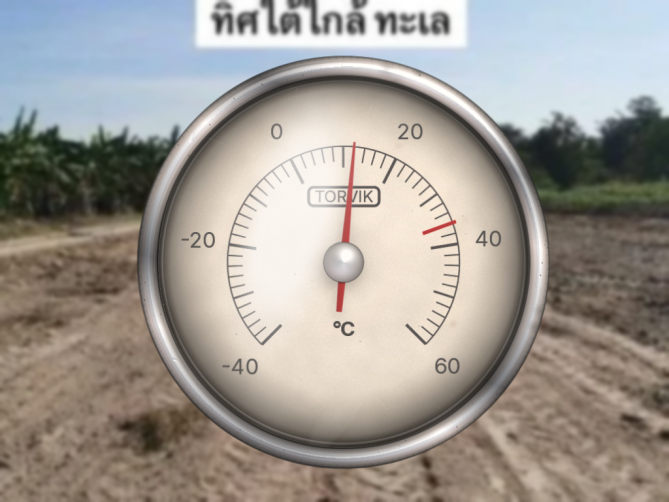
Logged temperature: 12 °C
